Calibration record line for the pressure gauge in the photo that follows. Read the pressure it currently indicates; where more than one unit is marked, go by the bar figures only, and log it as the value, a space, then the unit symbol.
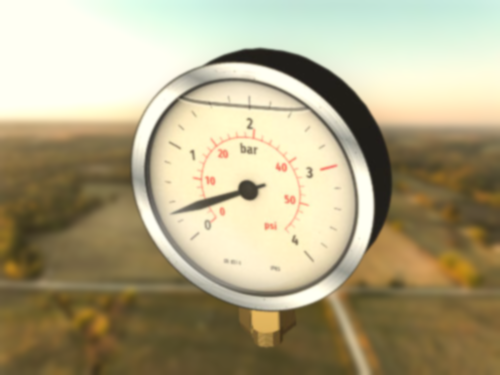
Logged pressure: 0.3 bar
